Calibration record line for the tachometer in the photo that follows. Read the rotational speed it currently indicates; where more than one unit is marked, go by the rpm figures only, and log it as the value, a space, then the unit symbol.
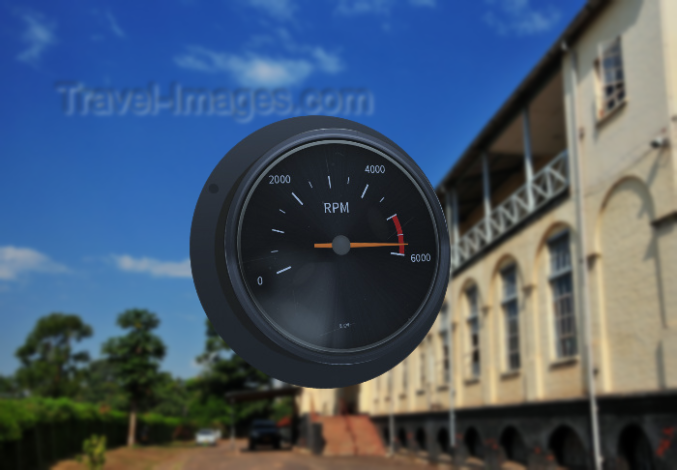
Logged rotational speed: 5750 rpm
